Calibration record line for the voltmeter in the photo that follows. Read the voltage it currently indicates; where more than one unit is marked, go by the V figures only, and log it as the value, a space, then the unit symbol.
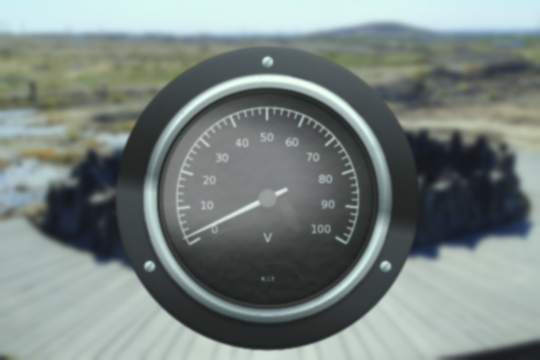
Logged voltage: 2 V
